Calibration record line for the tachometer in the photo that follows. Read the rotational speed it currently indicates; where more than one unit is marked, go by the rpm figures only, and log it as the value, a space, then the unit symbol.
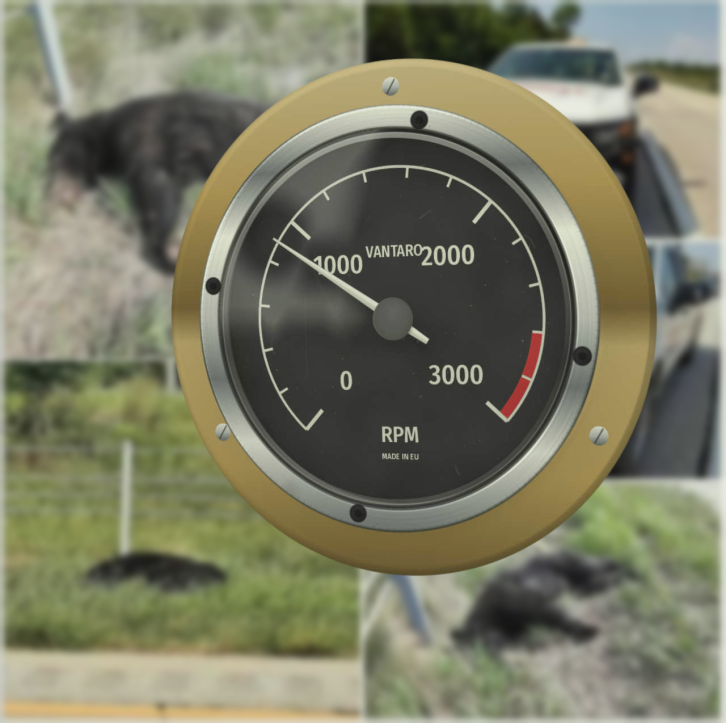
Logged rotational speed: 900 rpm
